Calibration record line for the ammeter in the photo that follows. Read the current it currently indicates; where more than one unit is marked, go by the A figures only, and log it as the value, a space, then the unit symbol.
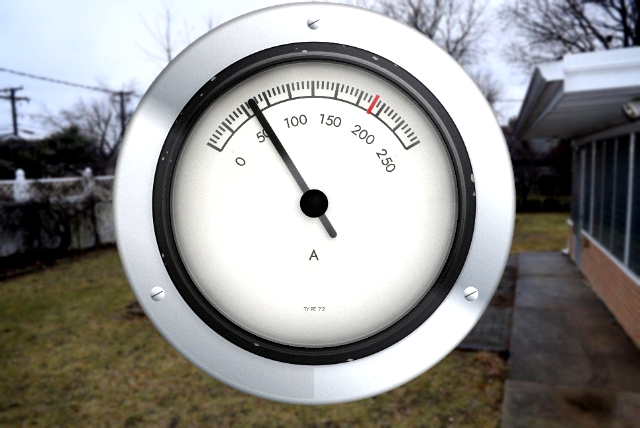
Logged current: 60 A
